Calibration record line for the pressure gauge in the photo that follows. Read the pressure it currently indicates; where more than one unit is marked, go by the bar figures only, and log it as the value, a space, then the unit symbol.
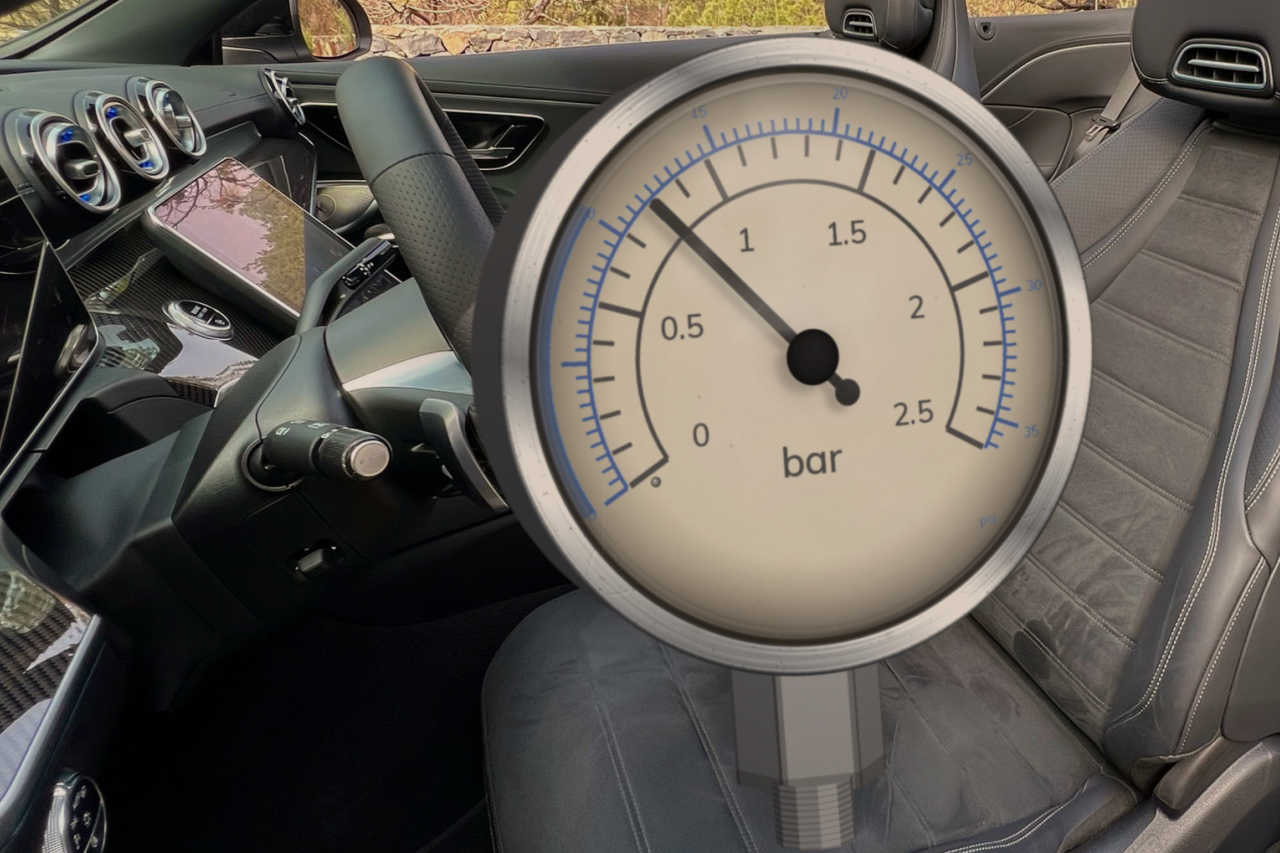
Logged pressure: 0.8 bar
